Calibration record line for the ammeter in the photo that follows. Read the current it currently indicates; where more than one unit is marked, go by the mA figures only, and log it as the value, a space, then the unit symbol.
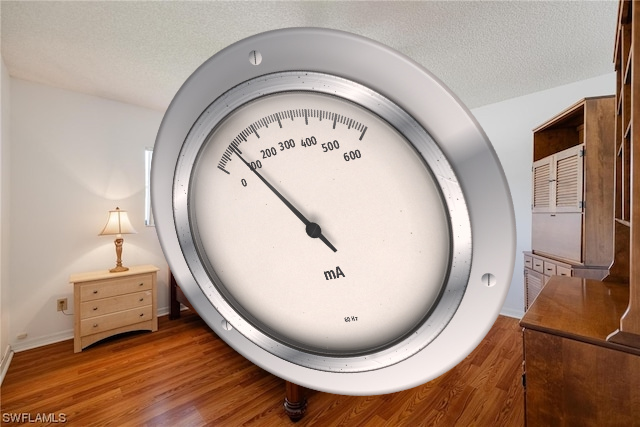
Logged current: 100 mA
